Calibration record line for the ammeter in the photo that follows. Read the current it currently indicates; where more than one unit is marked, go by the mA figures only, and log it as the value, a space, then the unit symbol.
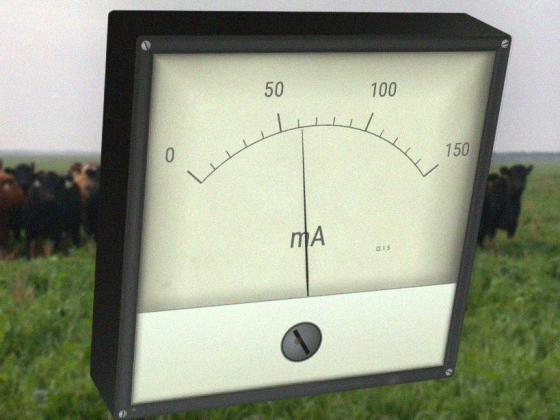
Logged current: 60 mA
